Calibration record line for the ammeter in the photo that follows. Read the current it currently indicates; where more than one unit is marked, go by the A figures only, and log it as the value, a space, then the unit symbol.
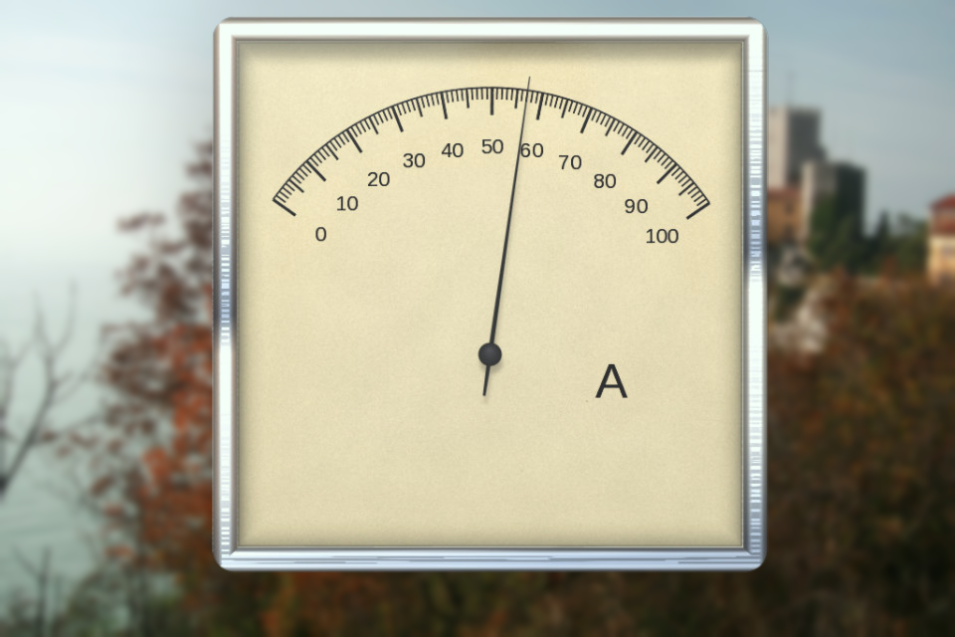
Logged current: 57 A
